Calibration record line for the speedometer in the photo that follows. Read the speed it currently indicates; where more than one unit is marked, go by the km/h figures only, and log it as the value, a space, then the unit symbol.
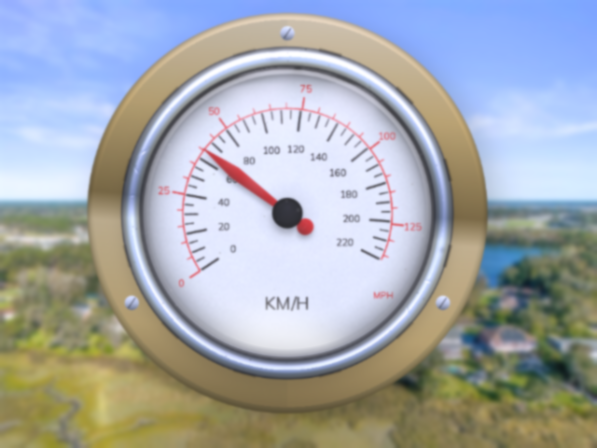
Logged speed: 65 km/h
